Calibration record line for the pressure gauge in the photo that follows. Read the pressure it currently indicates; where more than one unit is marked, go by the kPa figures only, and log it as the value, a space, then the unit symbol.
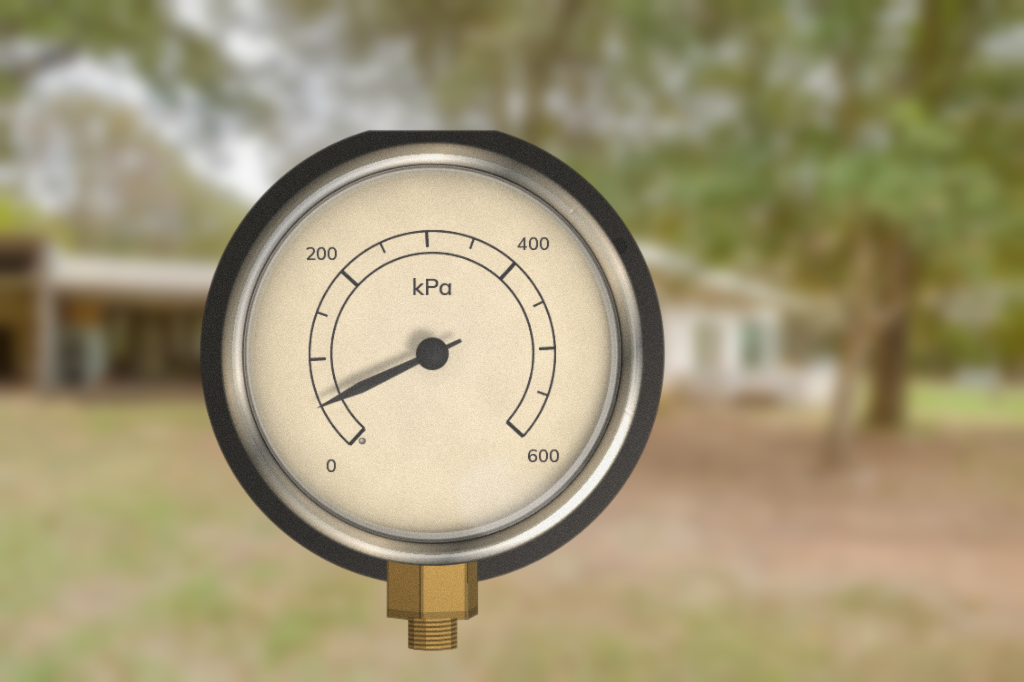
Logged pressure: 50 kPa
